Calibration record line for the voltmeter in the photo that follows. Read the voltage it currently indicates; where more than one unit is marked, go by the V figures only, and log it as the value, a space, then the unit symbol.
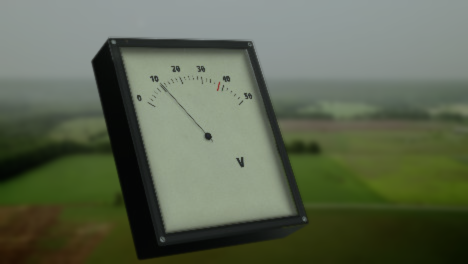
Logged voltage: 10 V
